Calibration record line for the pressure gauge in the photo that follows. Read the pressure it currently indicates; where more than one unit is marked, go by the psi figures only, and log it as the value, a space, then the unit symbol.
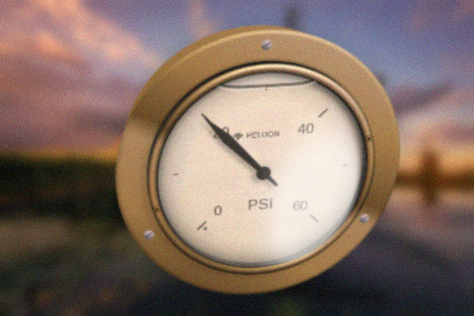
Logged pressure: 20 psi
